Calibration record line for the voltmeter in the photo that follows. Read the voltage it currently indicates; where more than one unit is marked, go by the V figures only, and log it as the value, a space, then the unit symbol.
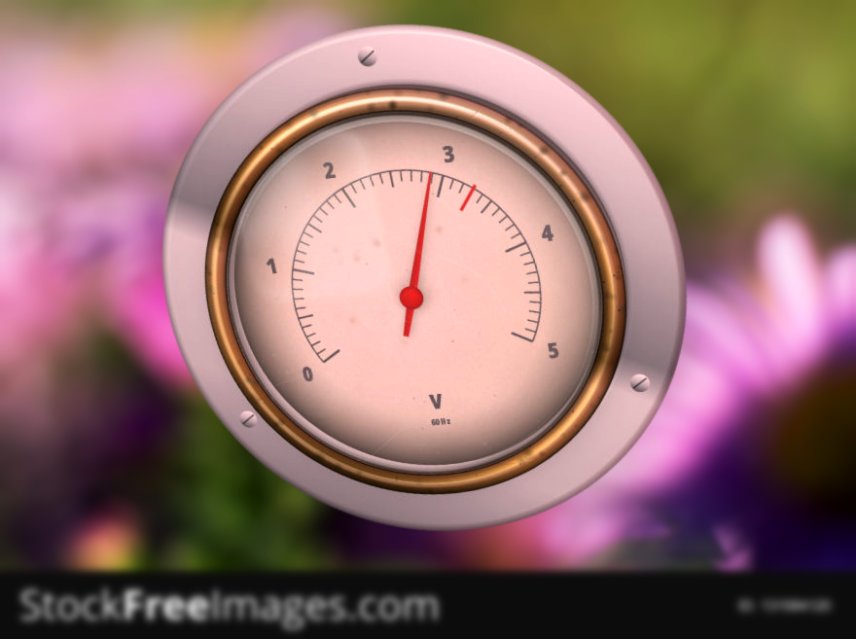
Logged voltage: 2.9 V
